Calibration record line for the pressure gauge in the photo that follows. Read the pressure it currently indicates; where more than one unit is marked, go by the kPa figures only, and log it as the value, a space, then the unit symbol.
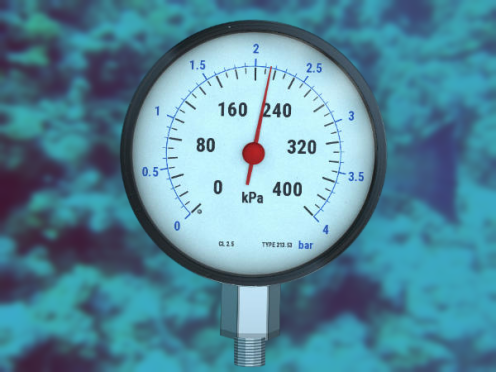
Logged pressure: 215 kPa
